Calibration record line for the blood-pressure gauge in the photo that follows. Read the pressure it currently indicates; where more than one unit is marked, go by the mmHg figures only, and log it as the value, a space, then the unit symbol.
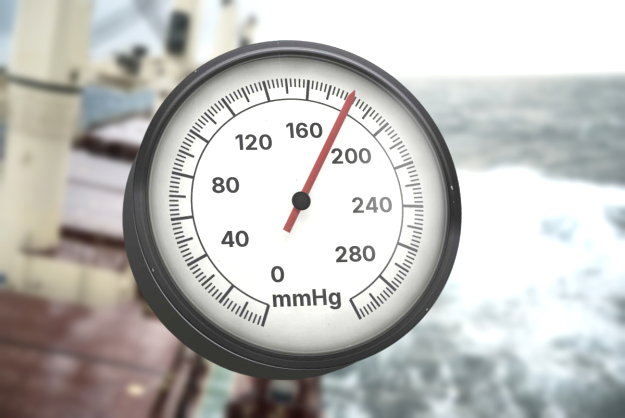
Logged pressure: 180 mmHg
